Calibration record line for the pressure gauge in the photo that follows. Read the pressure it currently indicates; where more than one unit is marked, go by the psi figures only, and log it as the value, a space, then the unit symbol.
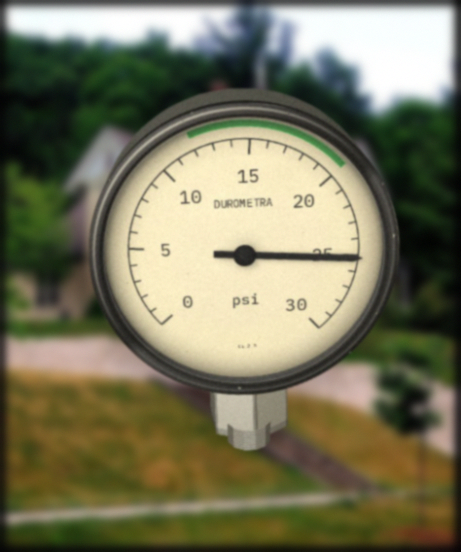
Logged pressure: 25 psi
